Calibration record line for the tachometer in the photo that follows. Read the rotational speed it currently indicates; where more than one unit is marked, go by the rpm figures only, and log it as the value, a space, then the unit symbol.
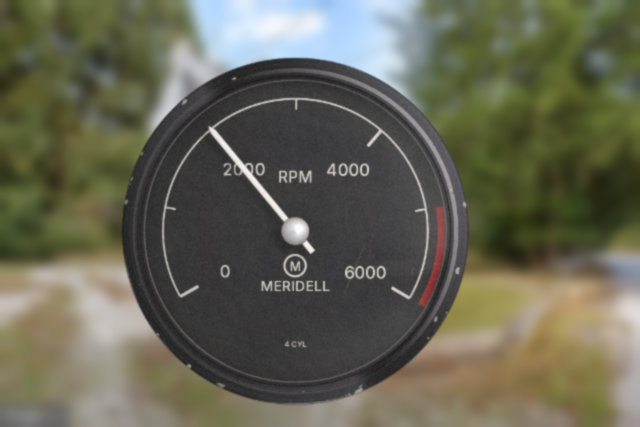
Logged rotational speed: 2000 rpm
